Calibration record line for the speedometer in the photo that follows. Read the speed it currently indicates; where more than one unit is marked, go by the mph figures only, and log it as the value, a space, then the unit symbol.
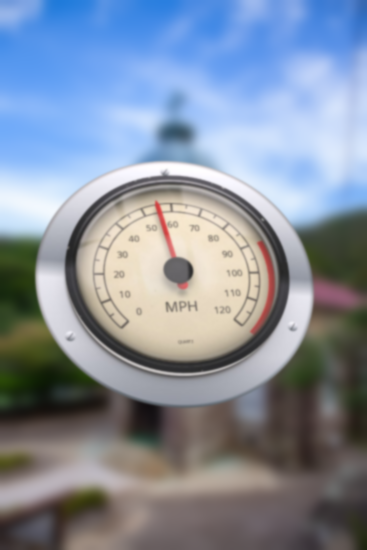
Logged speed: 55 mph
